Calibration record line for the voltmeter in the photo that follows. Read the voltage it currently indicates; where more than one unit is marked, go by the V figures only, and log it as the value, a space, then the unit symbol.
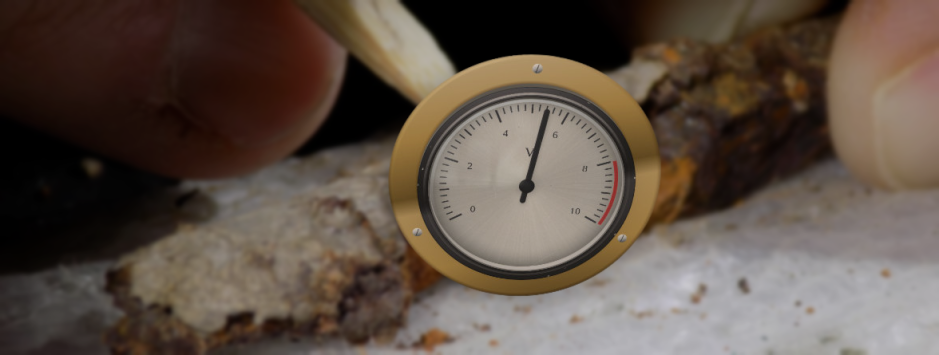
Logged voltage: 5.4 V
